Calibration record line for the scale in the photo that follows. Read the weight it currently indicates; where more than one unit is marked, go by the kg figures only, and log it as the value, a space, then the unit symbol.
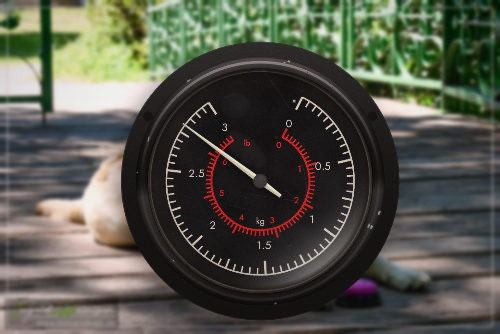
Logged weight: 2.8 kg
